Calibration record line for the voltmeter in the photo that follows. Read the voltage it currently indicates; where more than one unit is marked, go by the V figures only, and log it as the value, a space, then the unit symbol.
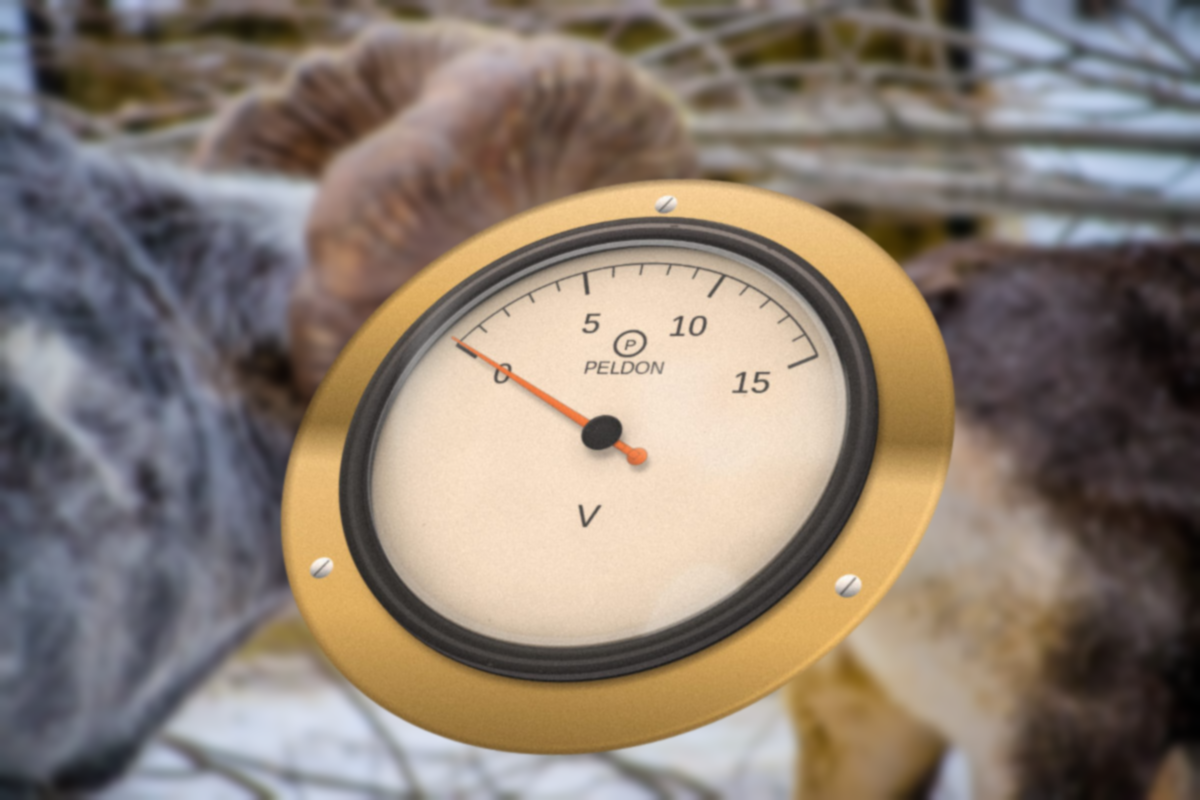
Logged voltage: 0 V
